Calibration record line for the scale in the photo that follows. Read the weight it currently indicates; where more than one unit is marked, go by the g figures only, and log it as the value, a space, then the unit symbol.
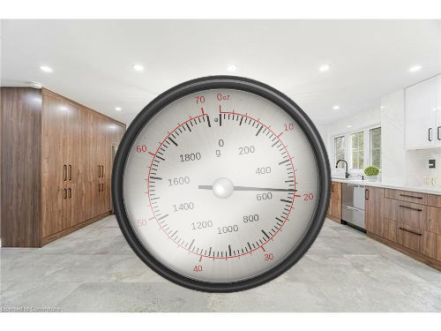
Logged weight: 540 g
